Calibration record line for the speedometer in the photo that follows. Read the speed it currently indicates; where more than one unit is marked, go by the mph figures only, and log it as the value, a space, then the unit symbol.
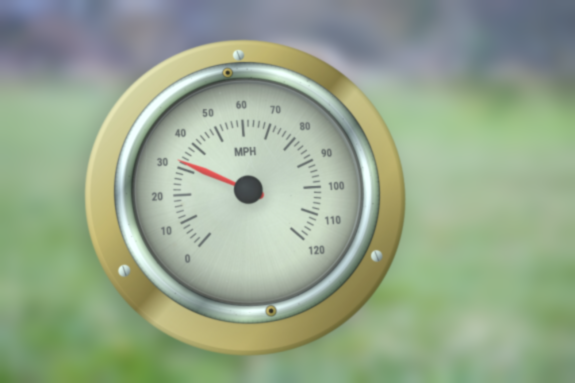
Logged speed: 32 mph
